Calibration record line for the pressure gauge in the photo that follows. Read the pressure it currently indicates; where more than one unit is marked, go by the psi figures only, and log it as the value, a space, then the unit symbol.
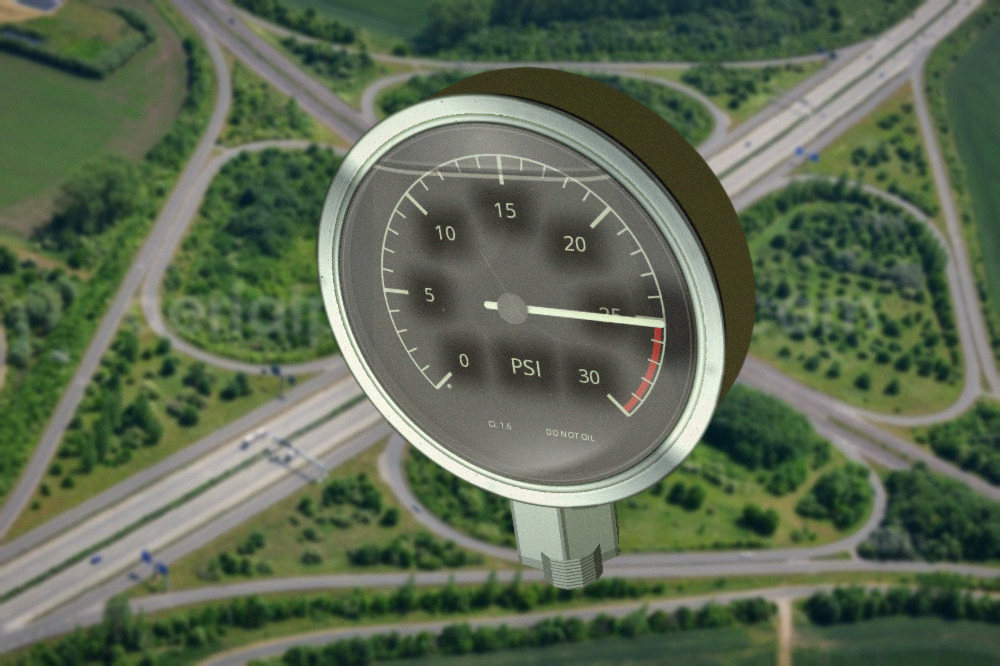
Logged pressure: 25 psi
